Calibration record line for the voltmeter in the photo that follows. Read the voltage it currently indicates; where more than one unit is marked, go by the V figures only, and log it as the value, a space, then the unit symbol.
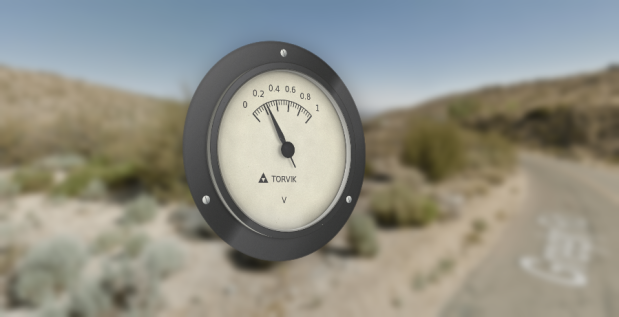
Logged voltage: 0.2 V
